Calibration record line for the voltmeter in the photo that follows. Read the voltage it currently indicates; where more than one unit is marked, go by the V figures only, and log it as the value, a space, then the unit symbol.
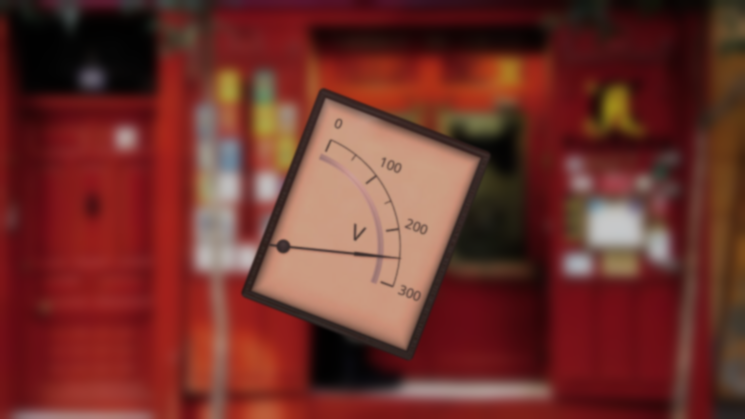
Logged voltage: 250 V
